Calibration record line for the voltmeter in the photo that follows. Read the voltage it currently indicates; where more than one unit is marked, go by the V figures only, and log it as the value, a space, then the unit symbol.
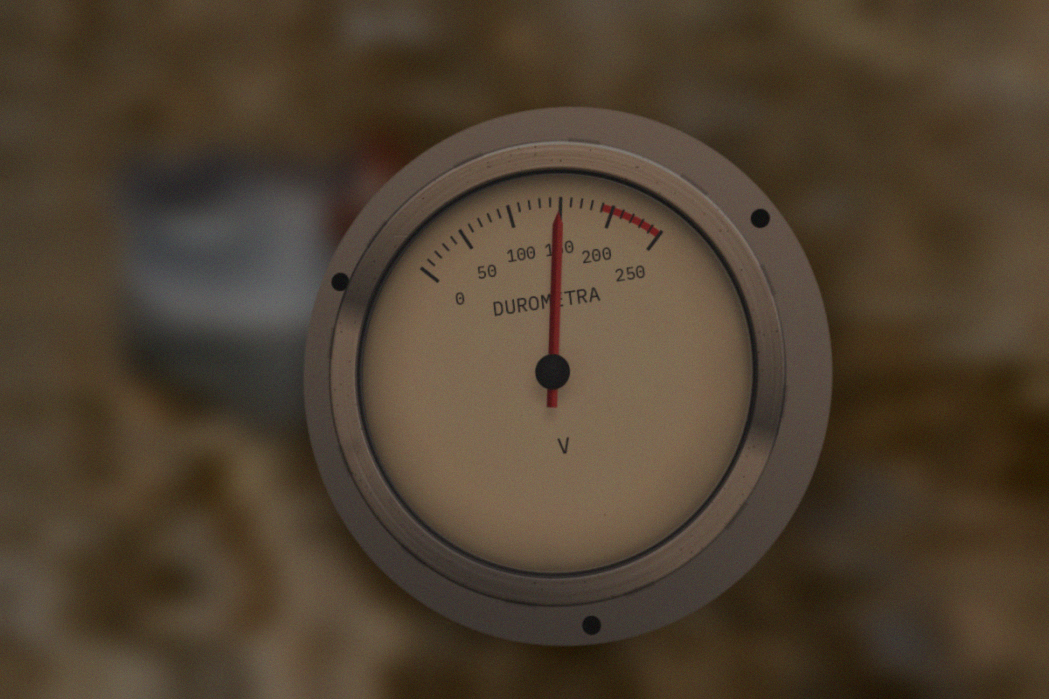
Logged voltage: 150 V
